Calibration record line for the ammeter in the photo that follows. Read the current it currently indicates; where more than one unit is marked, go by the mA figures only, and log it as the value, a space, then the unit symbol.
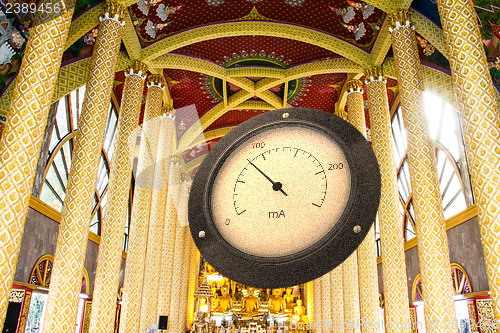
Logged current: 80 mA
